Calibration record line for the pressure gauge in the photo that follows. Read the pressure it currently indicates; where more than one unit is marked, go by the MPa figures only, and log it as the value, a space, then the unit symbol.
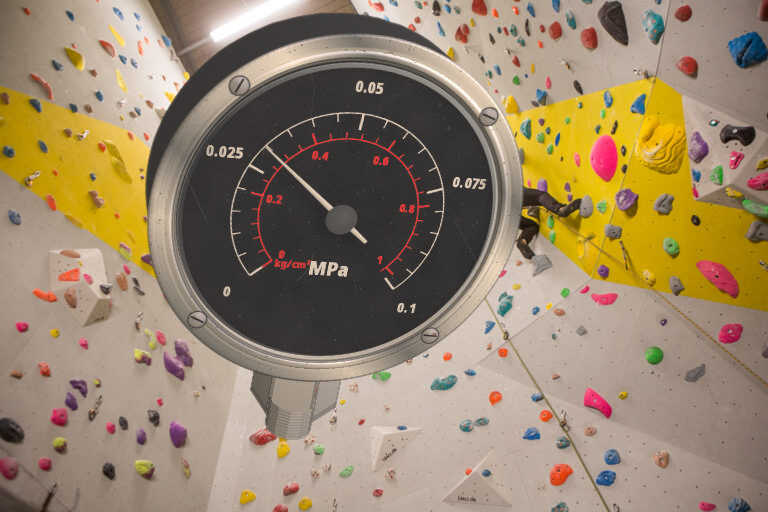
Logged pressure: 0.03 MPa
